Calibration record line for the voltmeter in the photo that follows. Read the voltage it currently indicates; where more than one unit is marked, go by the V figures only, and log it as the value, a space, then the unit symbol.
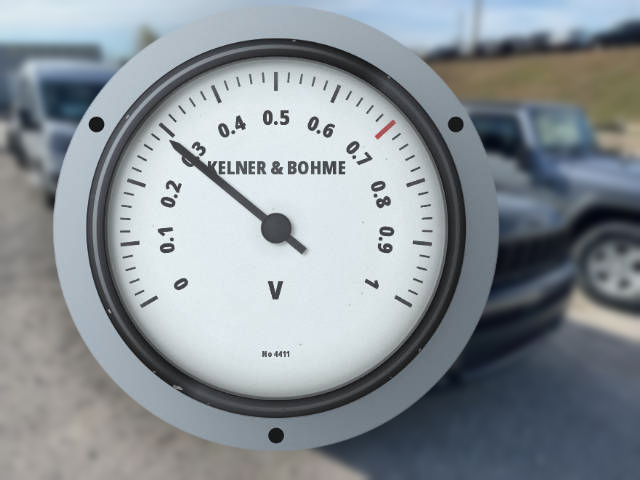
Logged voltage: 0.29 V
